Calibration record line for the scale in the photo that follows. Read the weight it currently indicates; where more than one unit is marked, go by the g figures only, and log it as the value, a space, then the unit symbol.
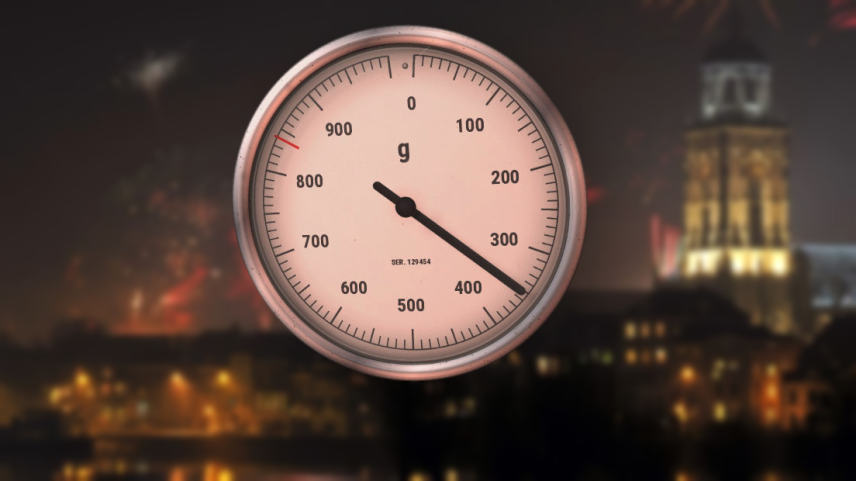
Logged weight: 350 g
